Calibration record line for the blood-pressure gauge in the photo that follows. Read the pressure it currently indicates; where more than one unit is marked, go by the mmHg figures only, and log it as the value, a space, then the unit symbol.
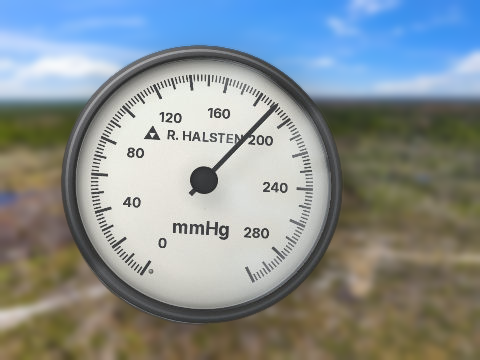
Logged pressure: 190 mmHg
